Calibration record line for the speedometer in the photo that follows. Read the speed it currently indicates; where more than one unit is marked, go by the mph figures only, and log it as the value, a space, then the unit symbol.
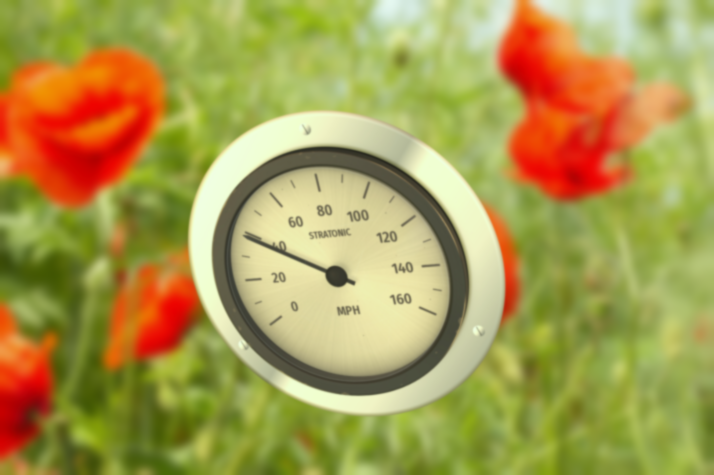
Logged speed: 40 mph
